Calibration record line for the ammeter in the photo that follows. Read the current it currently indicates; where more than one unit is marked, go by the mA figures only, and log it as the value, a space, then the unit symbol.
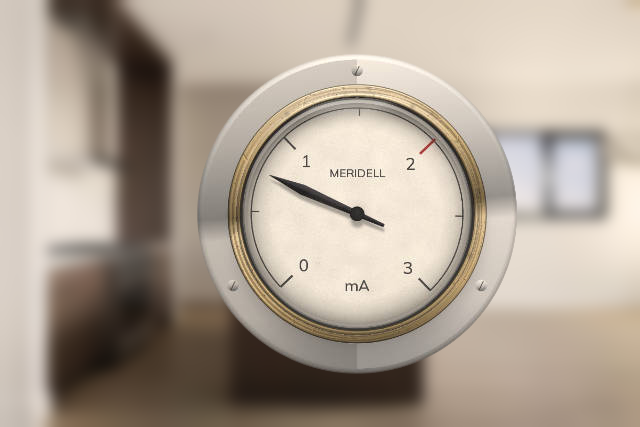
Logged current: 0.75 mA
